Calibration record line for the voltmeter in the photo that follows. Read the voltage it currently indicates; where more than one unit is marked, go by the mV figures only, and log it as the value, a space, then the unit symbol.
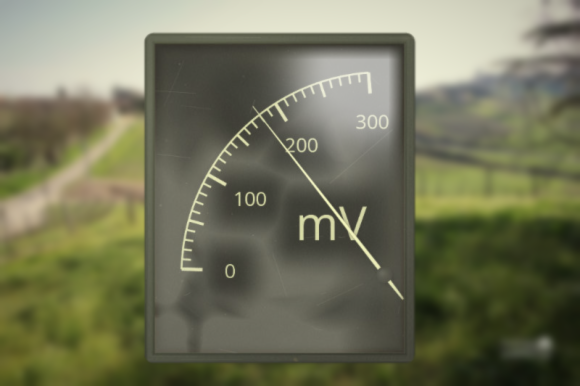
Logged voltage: 180 mV
